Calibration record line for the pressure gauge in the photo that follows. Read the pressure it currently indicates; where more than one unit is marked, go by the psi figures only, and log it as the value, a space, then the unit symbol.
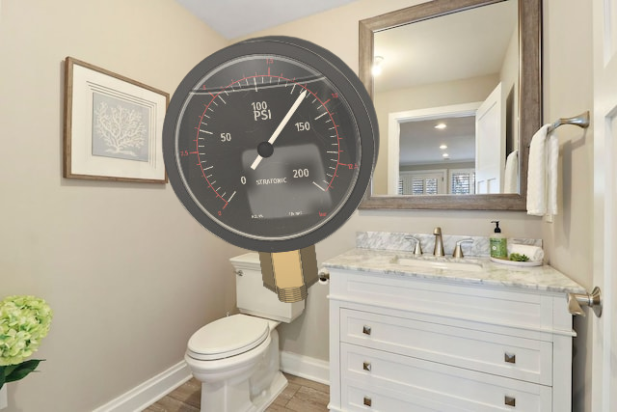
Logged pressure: 132.5 psi
